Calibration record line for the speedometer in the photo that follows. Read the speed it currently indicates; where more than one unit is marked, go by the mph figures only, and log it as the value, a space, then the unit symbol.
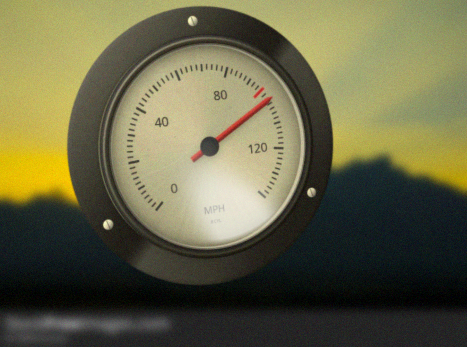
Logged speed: 100 mph
